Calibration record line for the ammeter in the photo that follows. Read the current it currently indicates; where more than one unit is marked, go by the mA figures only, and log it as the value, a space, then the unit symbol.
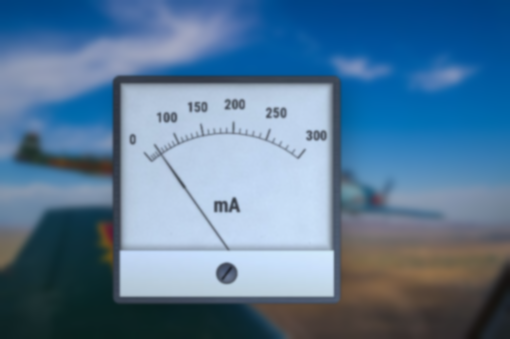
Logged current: 50 mA
